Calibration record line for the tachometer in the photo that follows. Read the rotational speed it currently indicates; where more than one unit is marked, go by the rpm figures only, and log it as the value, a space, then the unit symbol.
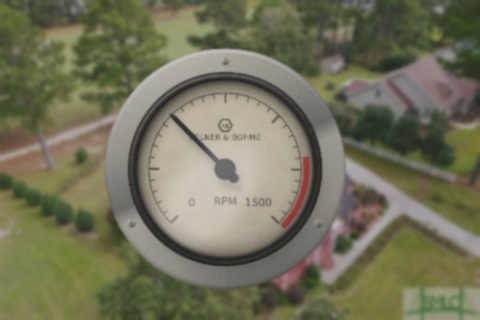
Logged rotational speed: 500 rpm
